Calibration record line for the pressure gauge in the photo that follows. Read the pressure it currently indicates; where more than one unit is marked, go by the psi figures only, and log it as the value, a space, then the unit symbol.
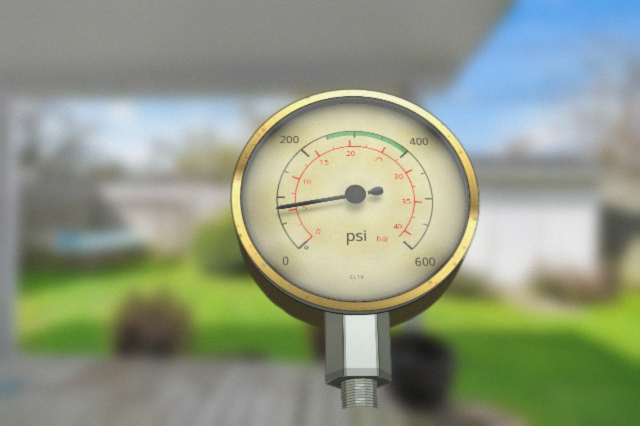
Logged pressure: 75 psi
